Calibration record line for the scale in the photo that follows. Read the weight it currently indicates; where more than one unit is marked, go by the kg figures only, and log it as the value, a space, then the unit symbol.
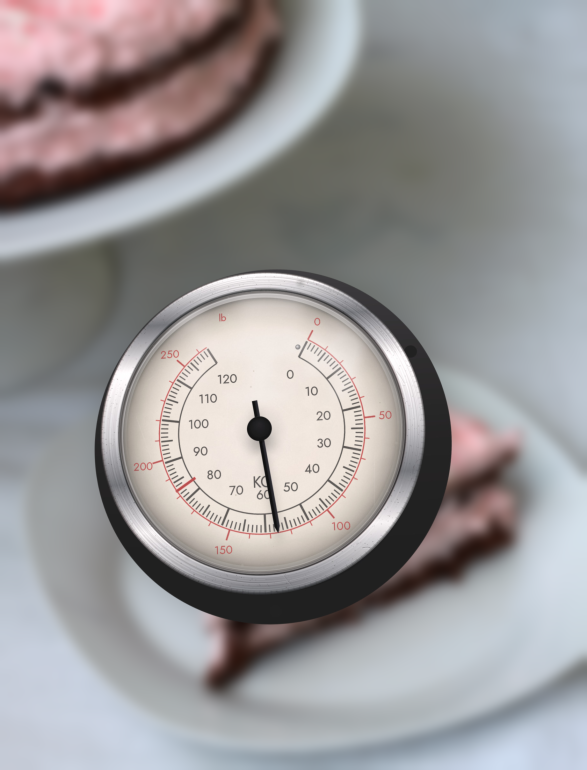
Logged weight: 57 kg
